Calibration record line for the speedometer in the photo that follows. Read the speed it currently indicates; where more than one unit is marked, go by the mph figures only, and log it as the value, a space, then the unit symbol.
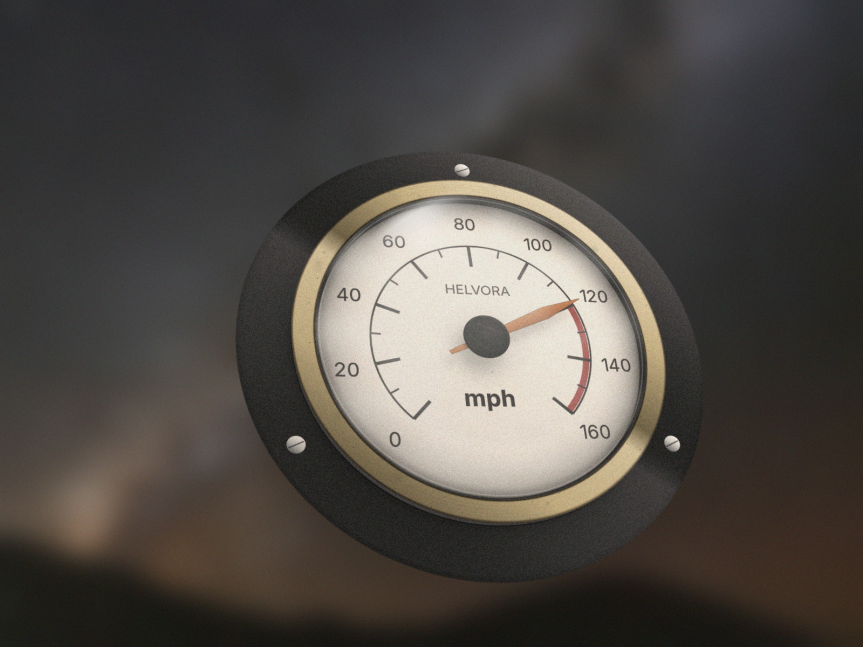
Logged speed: 120 mph
